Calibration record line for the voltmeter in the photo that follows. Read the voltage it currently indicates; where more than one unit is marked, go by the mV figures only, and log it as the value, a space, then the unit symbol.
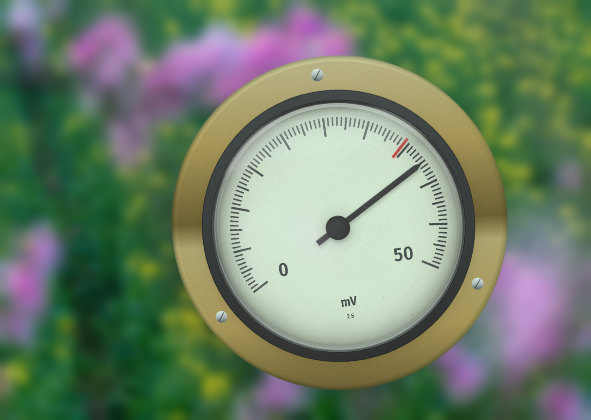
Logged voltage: 37.5 mV
